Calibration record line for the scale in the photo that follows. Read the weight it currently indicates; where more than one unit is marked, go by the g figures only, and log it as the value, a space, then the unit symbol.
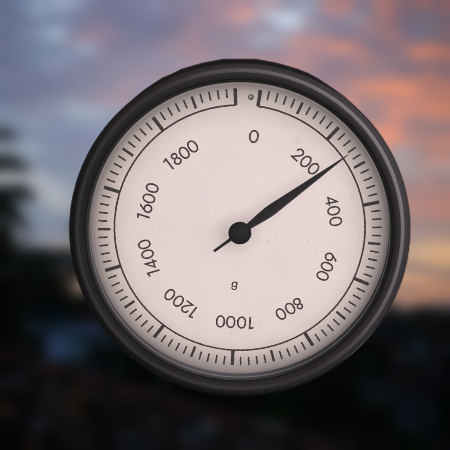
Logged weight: 260 g
